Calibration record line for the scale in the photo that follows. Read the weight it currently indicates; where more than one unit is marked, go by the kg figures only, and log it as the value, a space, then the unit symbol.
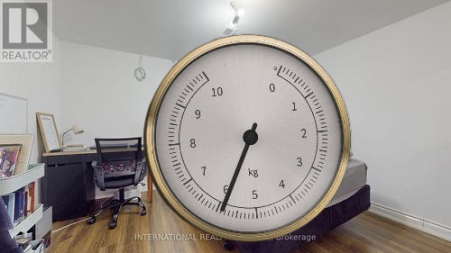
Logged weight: 5.9 kg
